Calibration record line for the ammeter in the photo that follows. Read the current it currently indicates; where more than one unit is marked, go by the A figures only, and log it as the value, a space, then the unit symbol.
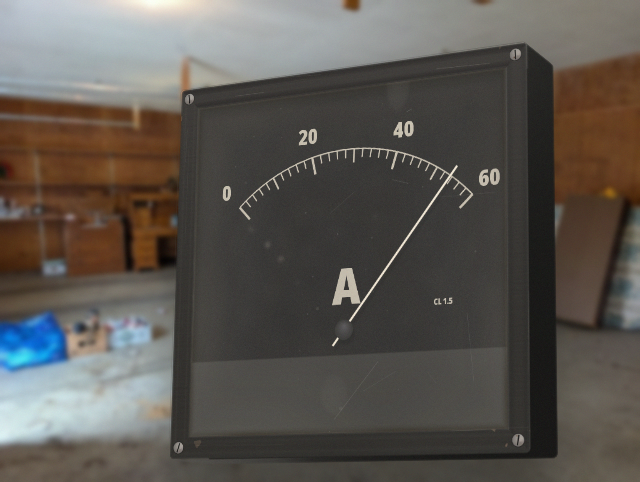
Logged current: 54 A
